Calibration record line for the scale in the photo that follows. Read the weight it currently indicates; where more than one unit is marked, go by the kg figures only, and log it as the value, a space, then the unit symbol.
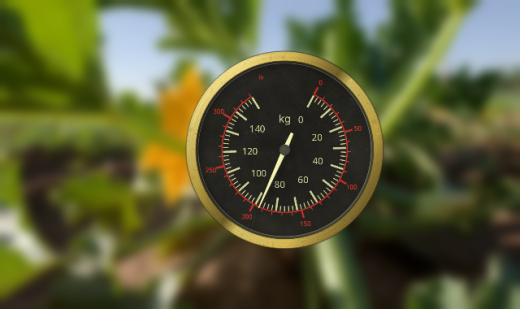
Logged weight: 88 kg
